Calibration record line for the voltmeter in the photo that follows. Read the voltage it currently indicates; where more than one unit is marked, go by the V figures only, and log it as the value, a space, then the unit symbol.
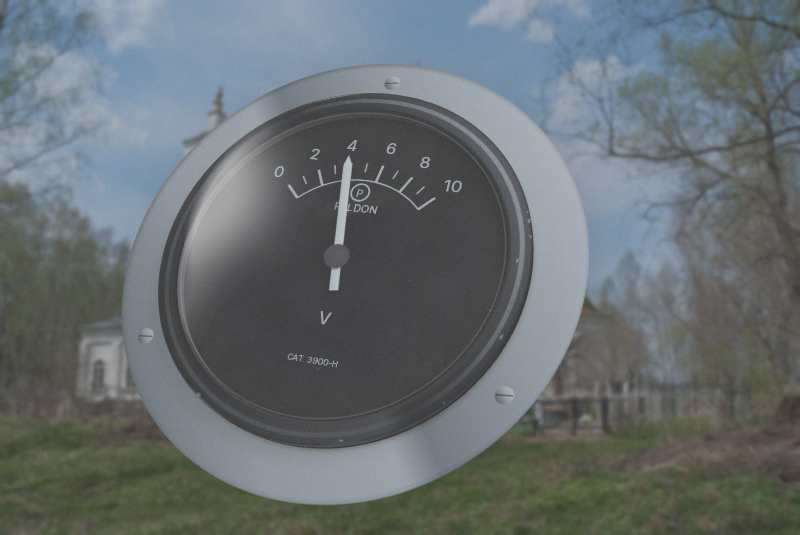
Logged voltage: 4 V
